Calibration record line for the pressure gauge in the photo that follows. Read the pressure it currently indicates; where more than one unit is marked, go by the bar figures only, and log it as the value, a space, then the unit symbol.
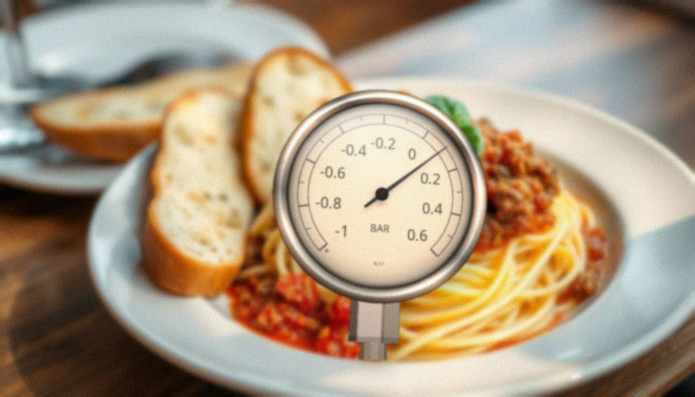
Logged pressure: 0.1 bar
